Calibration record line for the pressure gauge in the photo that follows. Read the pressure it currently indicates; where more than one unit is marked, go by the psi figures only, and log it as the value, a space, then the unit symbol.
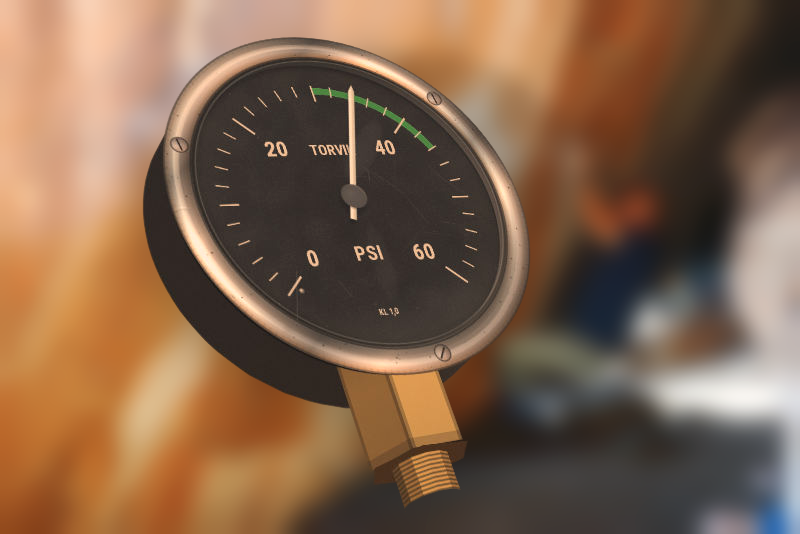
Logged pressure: 34 psi
